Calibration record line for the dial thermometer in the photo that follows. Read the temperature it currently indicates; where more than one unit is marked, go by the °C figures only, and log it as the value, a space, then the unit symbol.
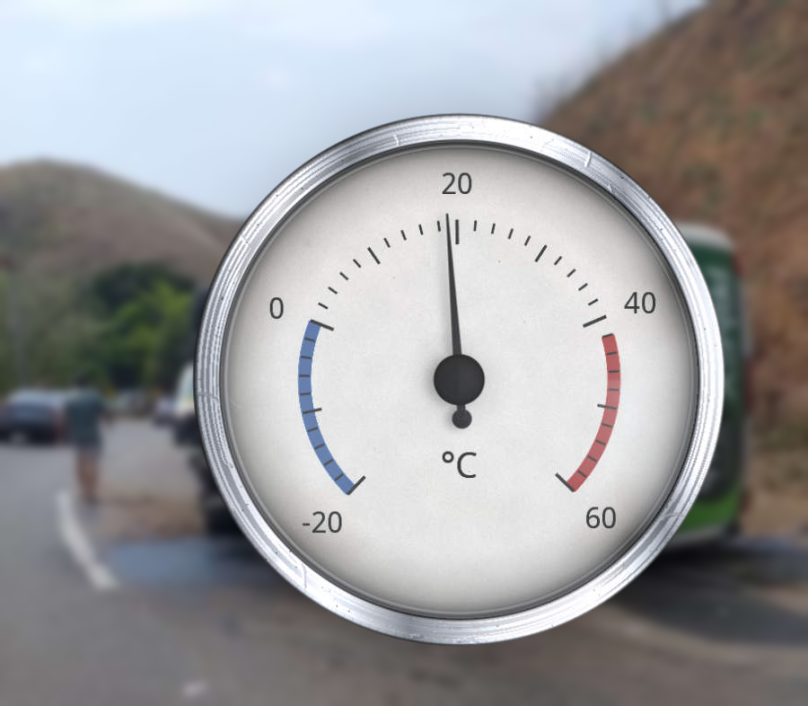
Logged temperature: 19 °C
